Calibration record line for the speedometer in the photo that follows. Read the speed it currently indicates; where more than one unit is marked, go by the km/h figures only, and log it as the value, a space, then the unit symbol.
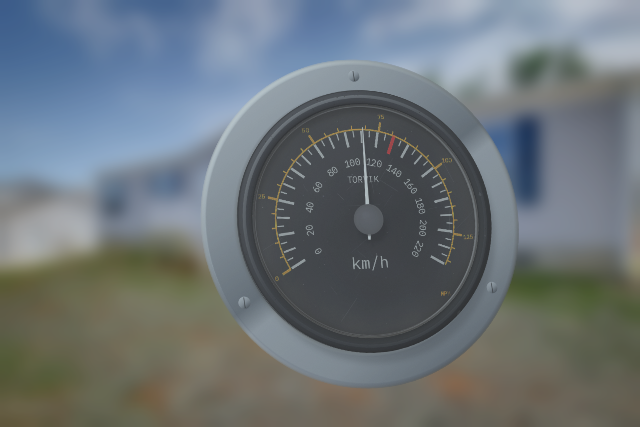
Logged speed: 110 km/h
